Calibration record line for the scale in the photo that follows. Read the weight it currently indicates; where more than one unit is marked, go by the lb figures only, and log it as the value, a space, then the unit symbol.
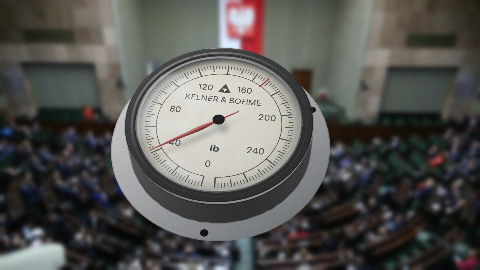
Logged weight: 40 lb
